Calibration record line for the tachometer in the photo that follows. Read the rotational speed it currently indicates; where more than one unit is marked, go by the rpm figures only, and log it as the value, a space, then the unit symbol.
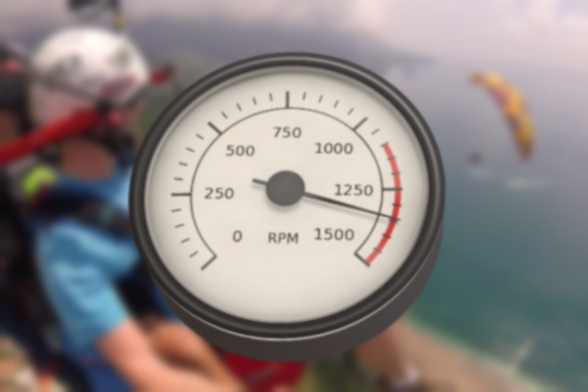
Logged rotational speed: 1350 rpm
